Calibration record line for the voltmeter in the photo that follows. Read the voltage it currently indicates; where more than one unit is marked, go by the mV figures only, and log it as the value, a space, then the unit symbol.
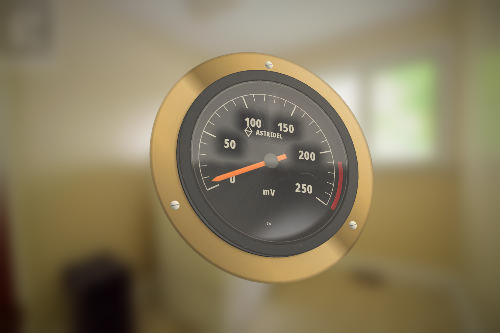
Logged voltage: 5 mV
